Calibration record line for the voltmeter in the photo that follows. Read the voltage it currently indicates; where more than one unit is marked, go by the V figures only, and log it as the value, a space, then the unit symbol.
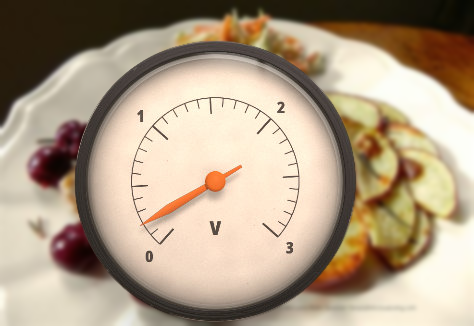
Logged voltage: 0.2 V
